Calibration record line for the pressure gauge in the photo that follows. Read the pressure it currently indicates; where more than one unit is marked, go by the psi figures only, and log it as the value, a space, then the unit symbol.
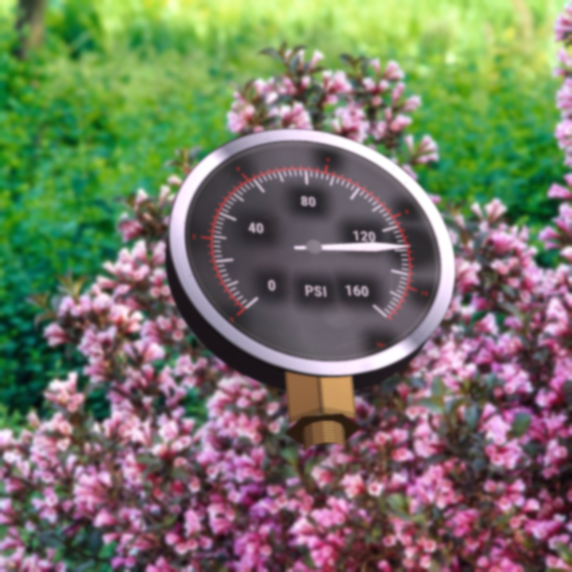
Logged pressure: 130 psi
